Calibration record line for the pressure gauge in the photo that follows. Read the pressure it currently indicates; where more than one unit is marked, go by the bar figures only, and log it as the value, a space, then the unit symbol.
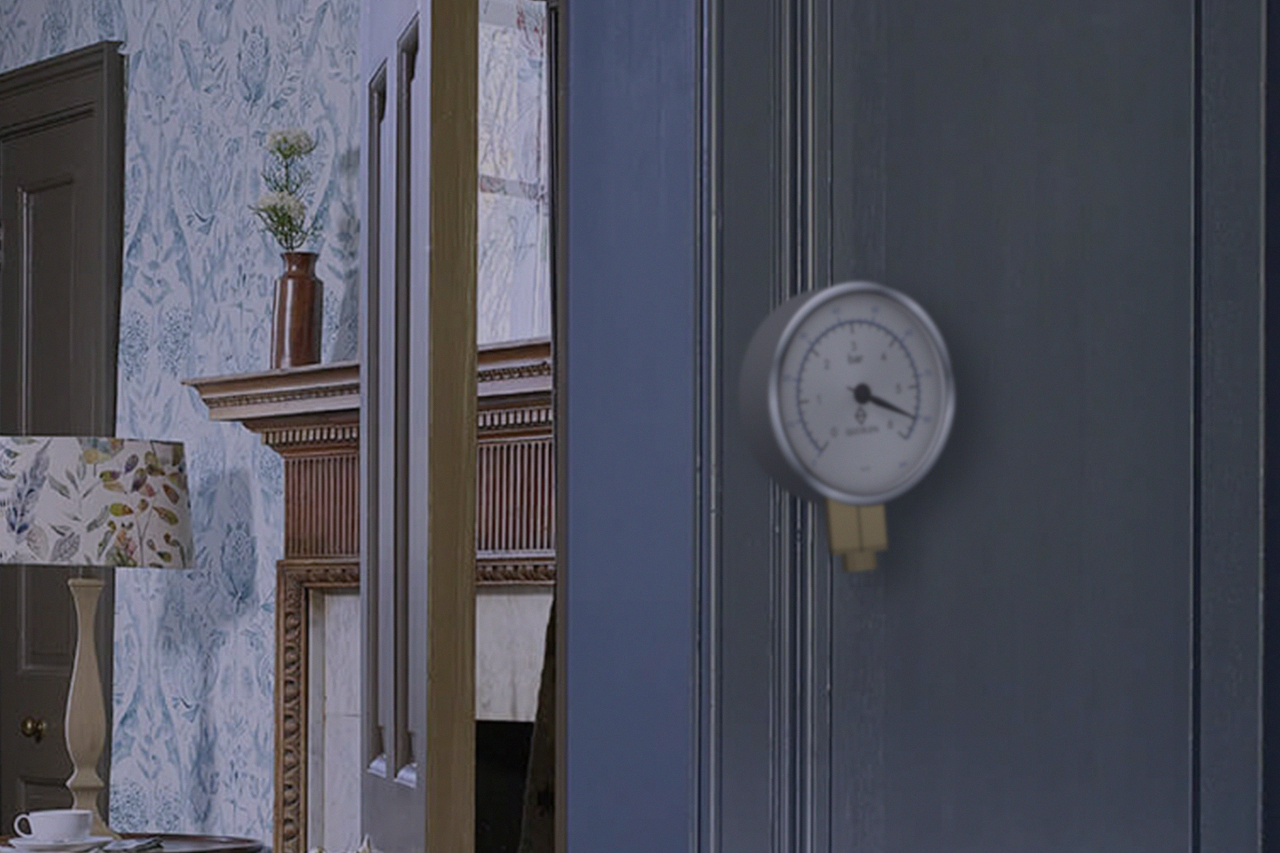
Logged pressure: 5.6 bar
